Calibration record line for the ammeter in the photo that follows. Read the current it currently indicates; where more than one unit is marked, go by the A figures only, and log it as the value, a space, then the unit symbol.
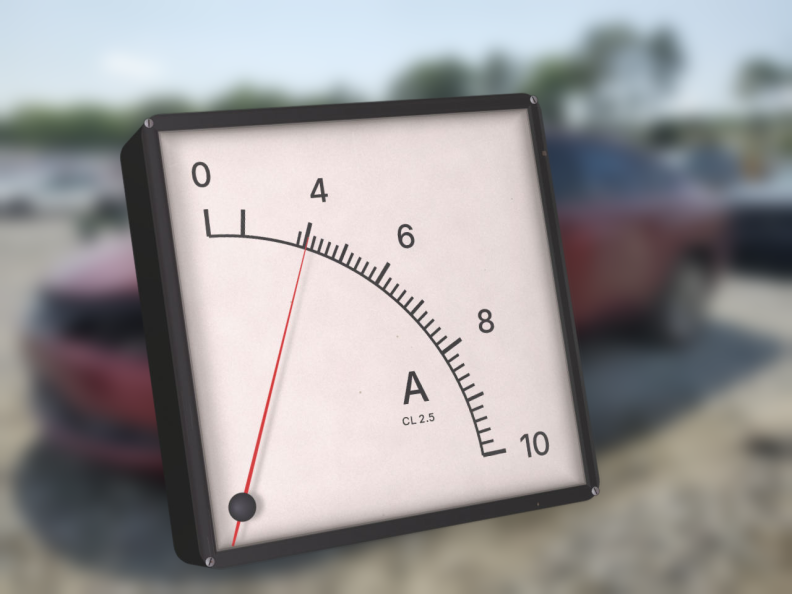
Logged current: 4 A
